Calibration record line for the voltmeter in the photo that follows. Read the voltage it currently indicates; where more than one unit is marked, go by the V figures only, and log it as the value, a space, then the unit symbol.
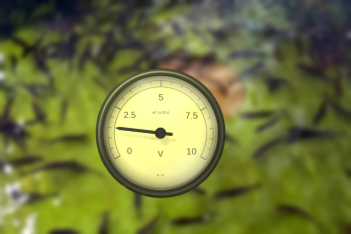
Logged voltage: 1.5 V
